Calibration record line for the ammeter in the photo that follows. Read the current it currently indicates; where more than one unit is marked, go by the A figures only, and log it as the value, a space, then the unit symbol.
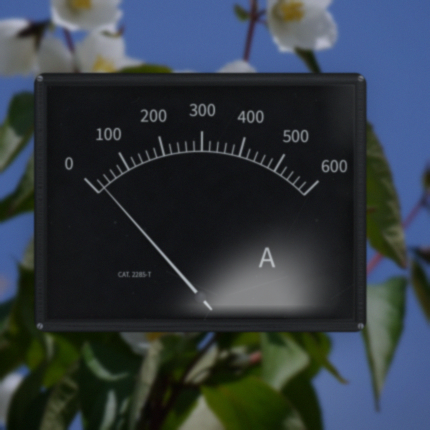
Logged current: 20 A
